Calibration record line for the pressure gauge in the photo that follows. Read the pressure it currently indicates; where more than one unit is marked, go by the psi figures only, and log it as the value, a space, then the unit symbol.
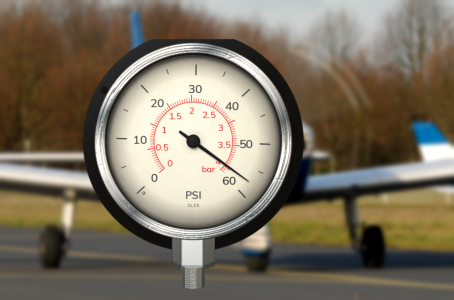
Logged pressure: 57.5 psi
